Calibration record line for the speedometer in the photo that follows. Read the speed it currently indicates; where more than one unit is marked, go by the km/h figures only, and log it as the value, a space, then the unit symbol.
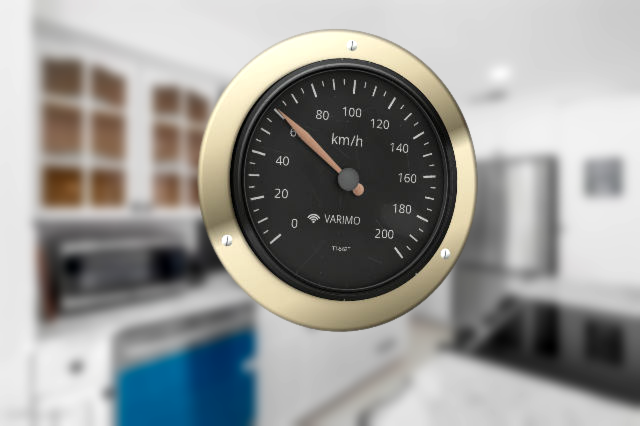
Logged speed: 60 km/h
